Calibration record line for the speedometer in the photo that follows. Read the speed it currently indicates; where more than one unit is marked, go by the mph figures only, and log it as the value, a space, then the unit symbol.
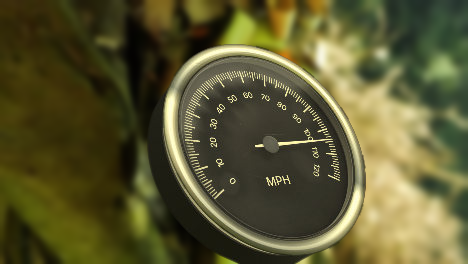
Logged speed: 105 mph
